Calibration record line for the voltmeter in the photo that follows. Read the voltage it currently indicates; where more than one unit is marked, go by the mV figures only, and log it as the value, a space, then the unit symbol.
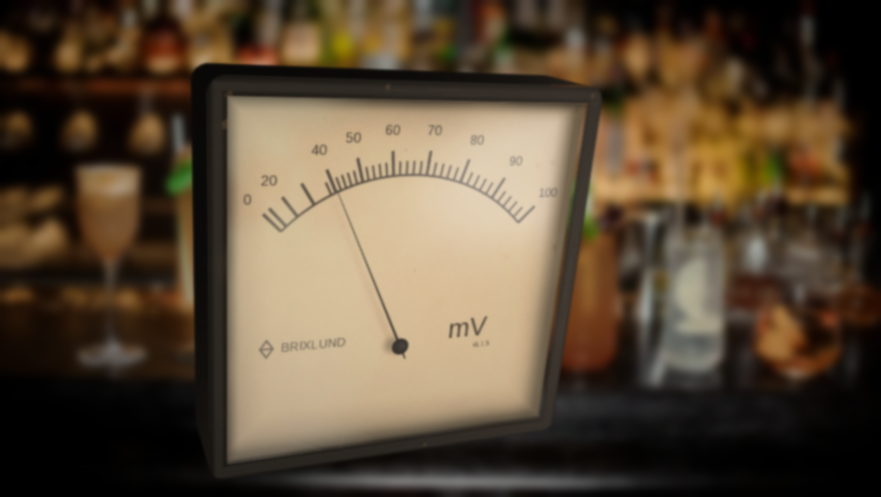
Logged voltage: 40 mV
